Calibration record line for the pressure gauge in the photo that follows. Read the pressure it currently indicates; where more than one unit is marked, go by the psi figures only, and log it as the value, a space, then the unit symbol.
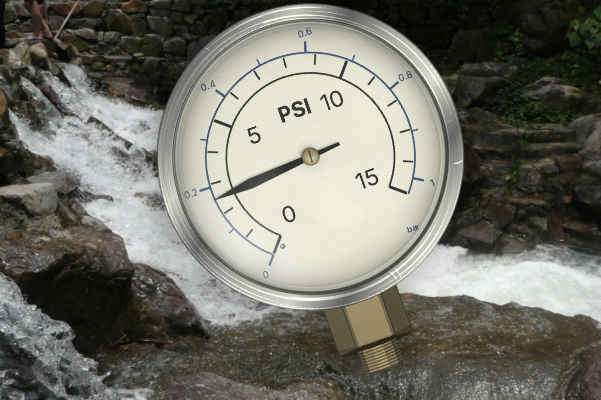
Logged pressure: 2.5 psi
